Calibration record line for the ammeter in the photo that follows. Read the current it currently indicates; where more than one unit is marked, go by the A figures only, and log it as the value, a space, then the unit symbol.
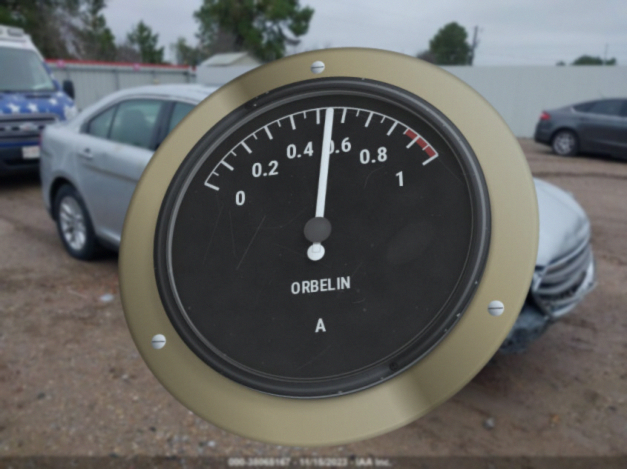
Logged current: 0.55 A
